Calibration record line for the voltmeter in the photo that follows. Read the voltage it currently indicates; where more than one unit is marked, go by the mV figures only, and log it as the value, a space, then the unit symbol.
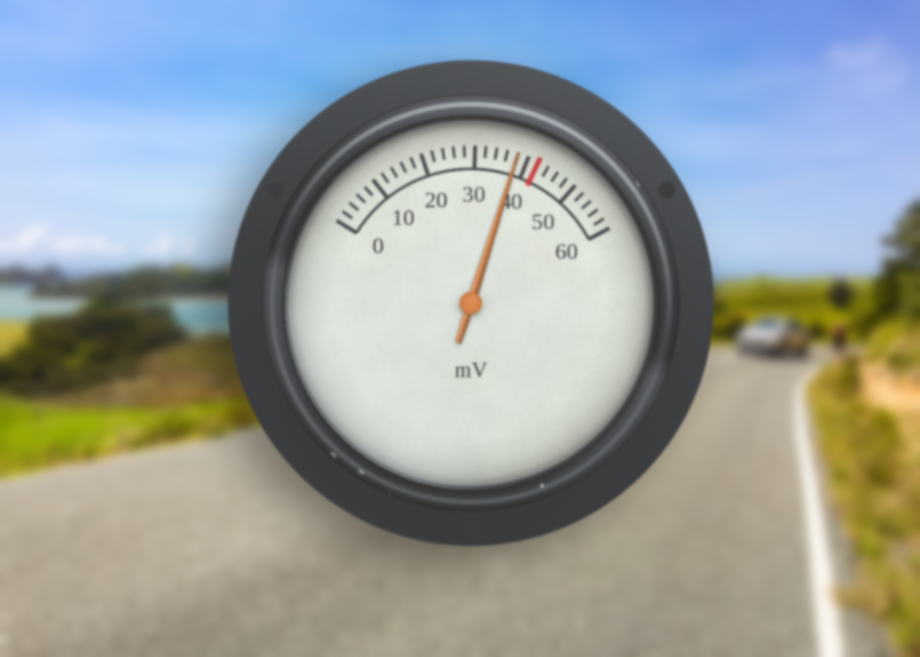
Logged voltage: 38 mV
